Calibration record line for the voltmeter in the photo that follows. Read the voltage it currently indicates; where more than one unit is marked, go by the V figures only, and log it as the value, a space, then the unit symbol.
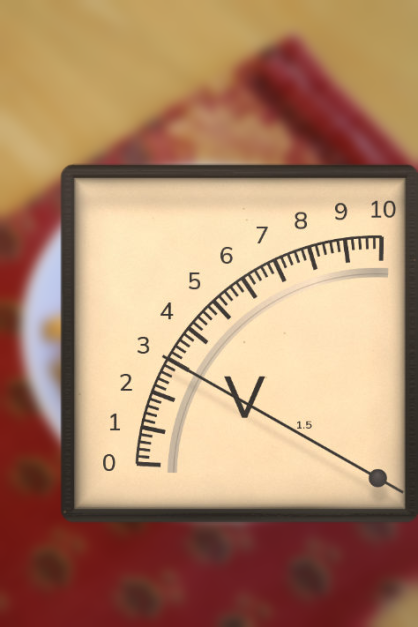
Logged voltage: 3 V
